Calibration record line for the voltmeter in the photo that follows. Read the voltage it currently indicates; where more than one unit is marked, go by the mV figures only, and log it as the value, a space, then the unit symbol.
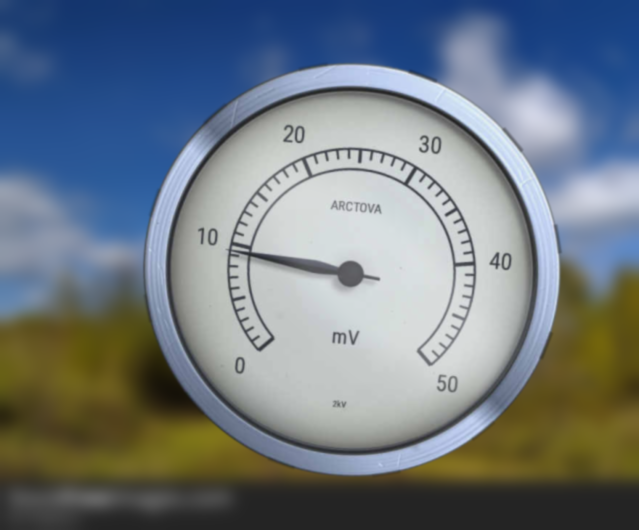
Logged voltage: 9.5 mV
